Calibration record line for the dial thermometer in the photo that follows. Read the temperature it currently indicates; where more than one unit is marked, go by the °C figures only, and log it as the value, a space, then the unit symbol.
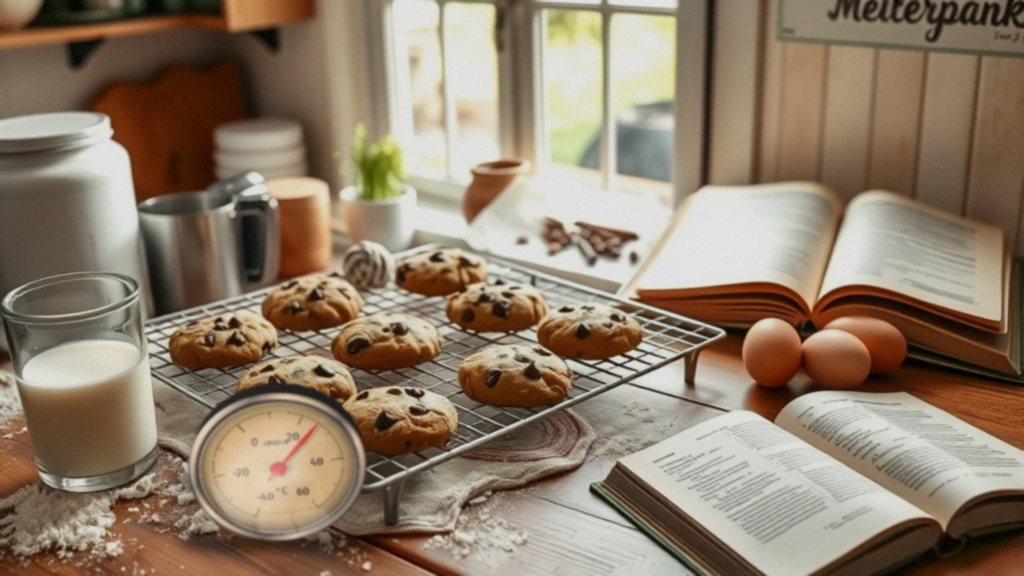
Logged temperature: 25 °C
